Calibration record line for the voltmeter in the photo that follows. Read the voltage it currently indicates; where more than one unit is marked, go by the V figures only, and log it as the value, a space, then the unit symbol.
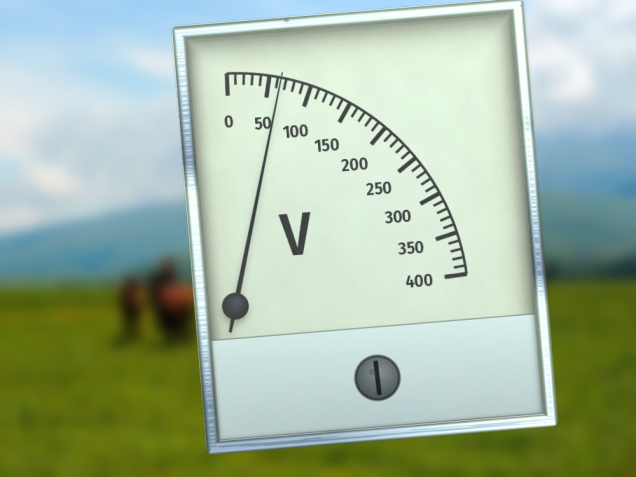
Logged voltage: 65 V
